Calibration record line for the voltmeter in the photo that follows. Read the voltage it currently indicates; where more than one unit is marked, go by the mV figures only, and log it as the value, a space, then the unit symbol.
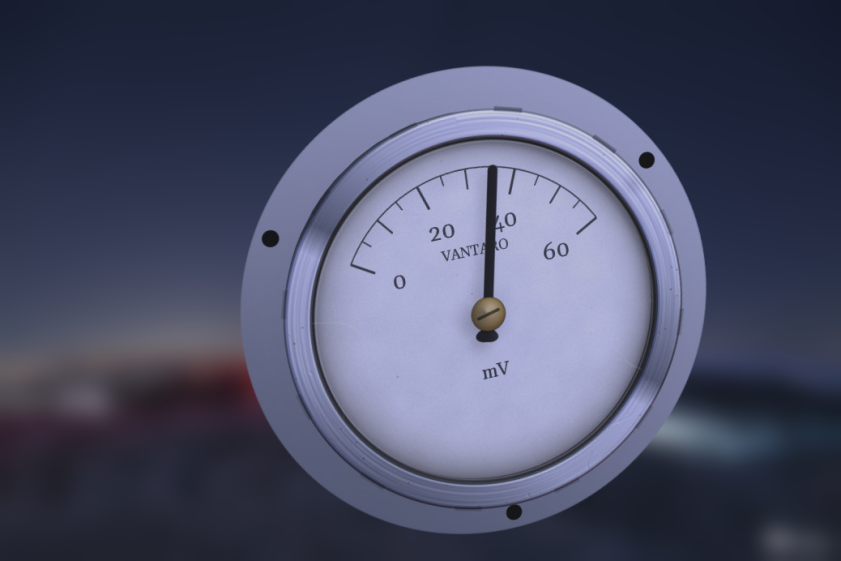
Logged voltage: 35 mV
